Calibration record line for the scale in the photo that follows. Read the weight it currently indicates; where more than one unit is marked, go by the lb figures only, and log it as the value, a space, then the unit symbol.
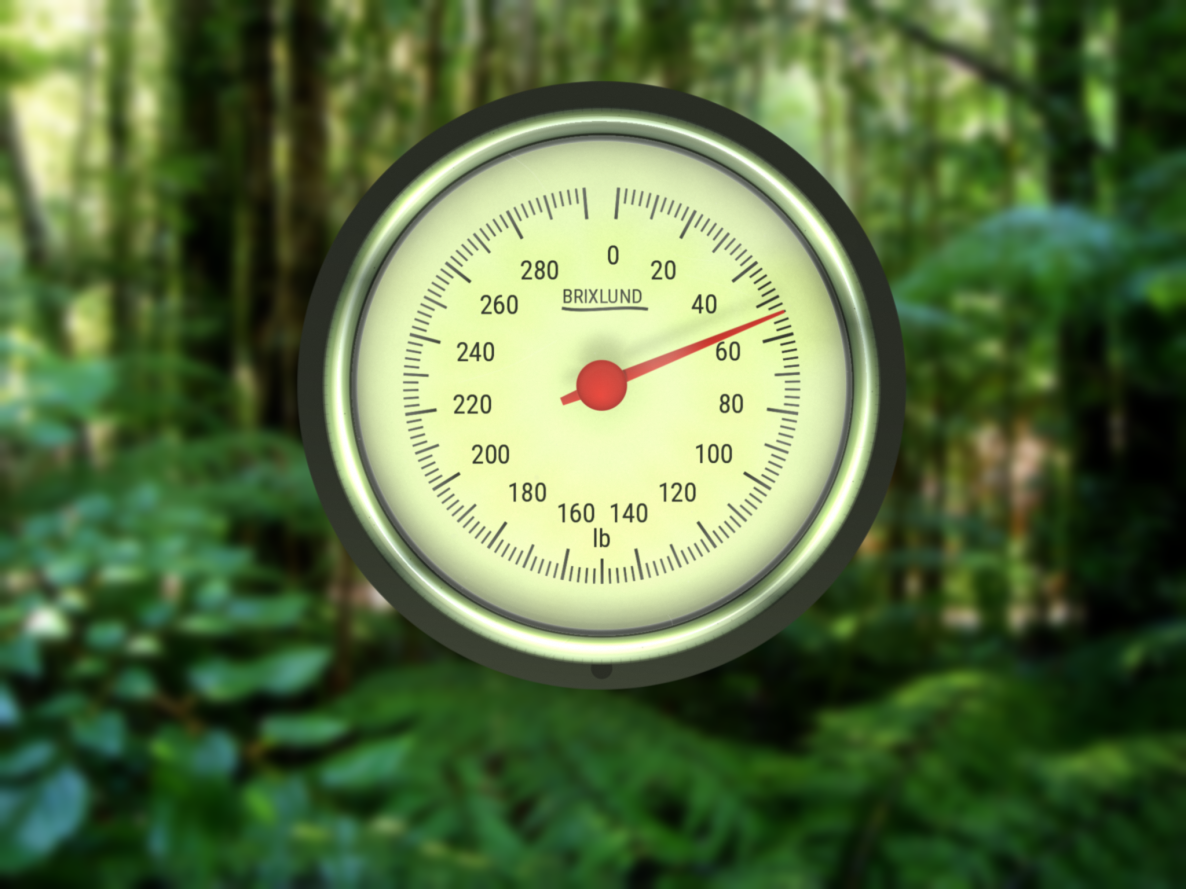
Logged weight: 54 lb
